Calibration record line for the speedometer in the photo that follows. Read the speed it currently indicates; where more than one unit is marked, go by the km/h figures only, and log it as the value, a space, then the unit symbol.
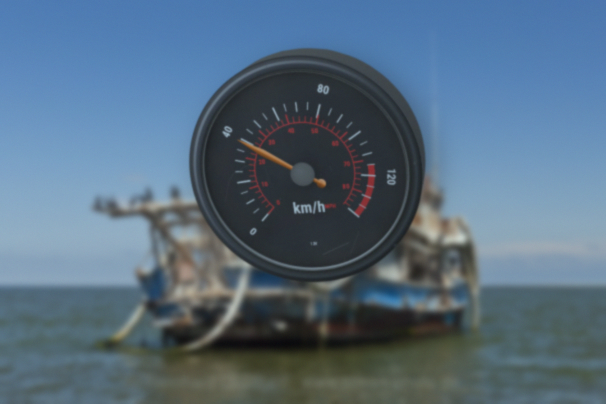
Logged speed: 40 km/h
